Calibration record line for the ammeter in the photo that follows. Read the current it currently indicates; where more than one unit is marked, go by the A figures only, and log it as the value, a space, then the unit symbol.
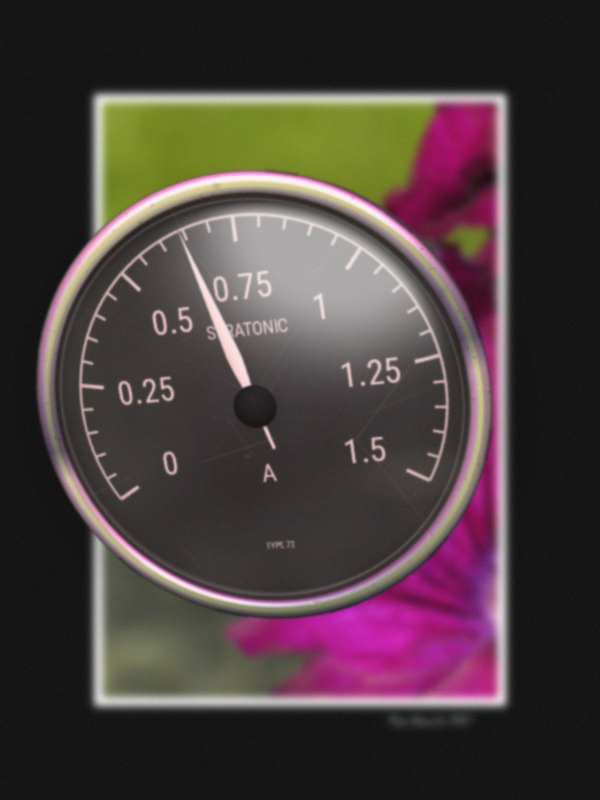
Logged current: 0.65 A
